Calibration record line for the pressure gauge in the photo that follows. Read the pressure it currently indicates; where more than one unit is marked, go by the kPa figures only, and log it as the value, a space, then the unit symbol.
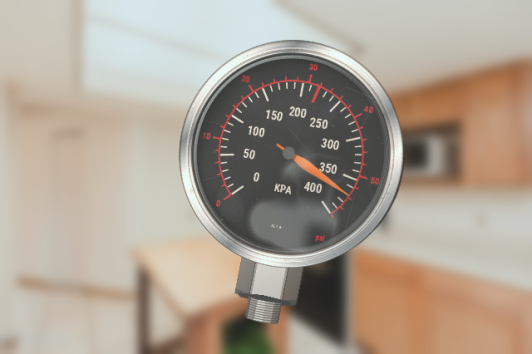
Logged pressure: 370 kPa
